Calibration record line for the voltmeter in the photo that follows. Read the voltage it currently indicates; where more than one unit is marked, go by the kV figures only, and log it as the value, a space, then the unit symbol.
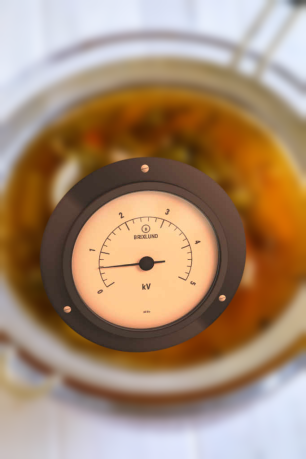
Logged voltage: 0.6 kV
